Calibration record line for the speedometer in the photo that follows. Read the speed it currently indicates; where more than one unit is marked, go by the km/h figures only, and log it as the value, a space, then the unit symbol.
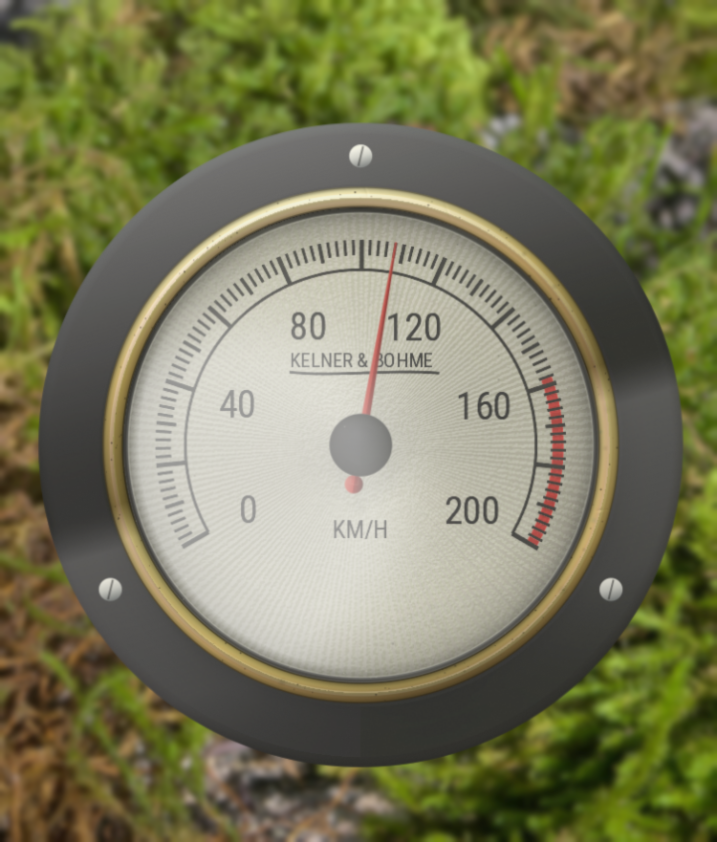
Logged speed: 108 km/h
